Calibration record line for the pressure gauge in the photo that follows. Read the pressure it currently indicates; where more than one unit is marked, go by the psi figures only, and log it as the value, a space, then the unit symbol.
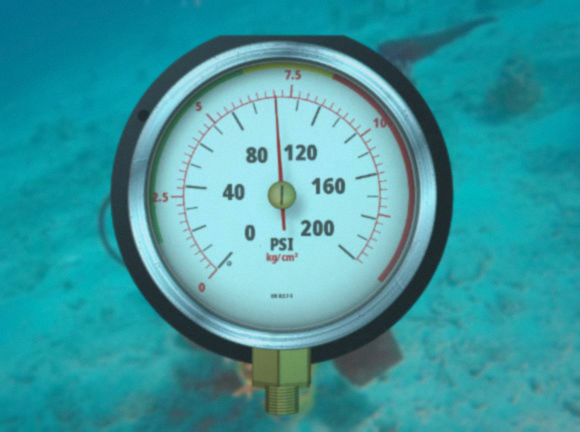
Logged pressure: 100 psi
